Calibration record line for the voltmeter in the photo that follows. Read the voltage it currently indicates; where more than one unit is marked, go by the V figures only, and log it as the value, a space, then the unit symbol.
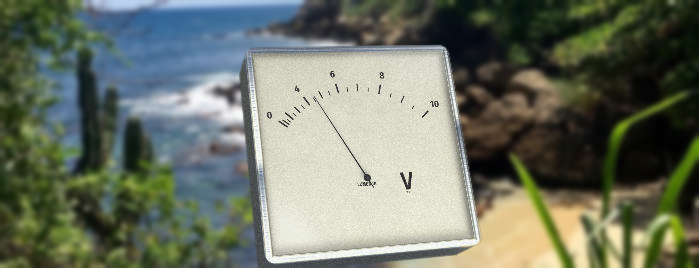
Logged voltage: 4.5 V
